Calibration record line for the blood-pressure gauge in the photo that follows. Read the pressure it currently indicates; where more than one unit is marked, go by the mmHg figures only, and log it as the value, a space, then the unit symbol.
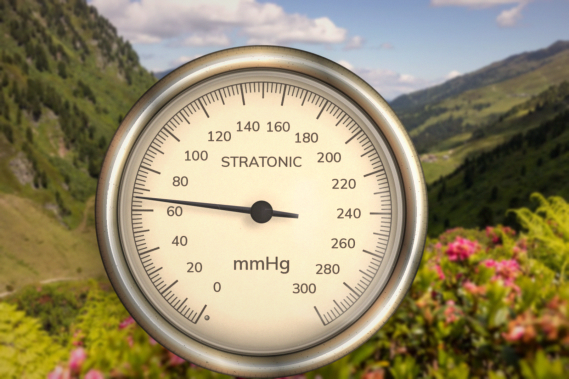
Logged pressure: 66 mmHg
